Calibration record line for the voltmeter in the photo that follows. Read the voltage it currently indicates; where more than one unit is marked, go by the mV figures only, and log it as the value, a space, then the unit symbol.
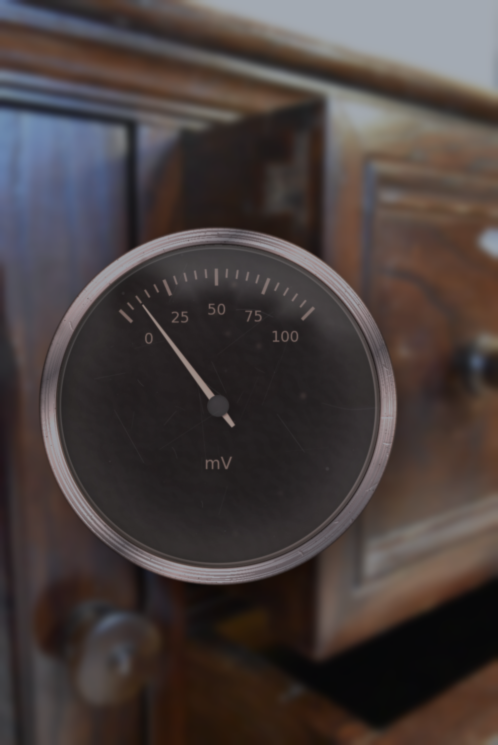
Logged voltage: 10 mV
